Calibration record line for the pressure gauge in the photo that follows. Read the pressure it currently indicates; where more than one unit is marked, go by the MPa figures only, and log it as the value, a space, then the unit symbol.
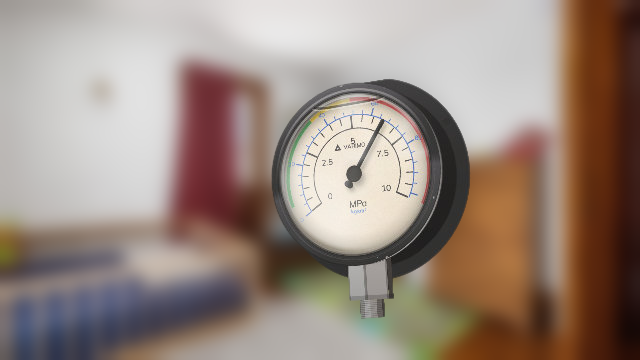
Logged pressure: 6.5 MPa
